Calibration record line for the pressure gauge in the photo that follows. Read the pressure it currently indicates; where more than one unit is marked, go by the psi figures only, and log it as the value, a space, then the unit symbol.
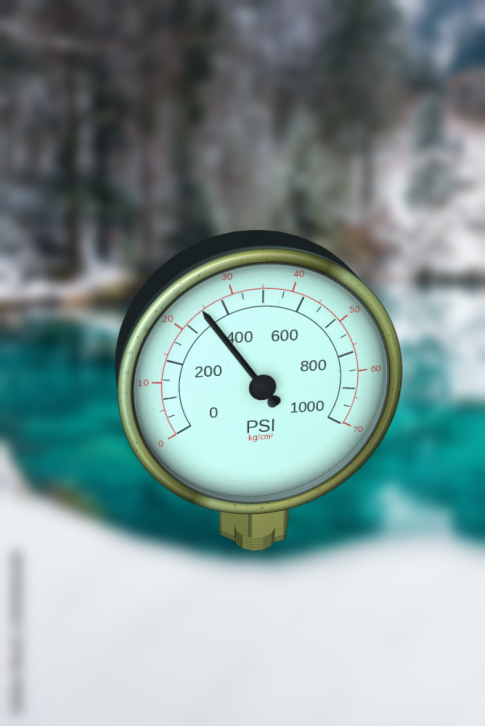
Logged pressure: 350 psi
